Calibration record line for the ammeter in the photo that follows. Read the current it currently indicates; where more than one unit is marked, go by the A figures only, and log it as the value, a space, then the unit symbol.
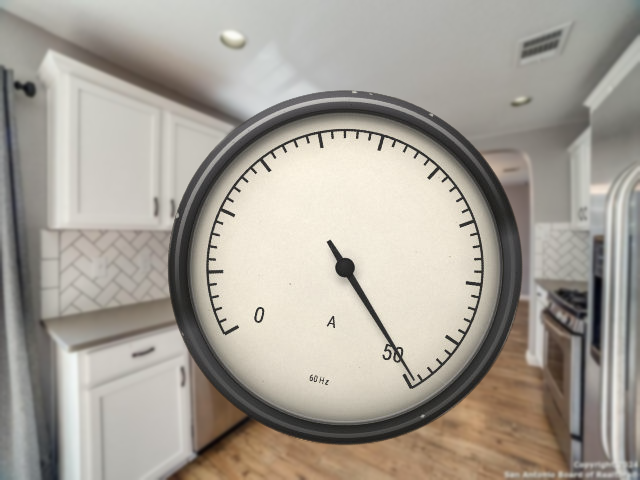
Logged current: 49.5 A
